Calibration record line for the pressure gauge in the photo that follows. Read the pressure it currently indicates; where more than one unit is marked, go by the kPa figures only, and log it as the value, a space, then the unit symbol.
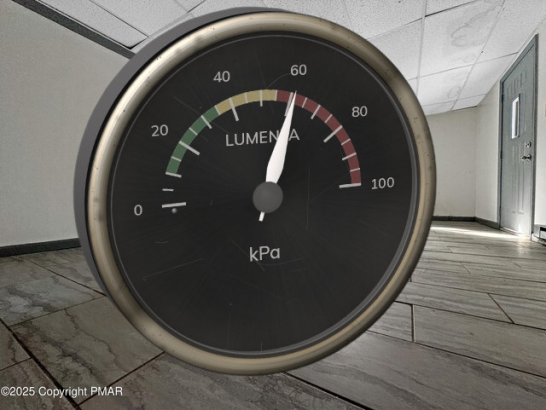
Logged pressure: 60 kPa
